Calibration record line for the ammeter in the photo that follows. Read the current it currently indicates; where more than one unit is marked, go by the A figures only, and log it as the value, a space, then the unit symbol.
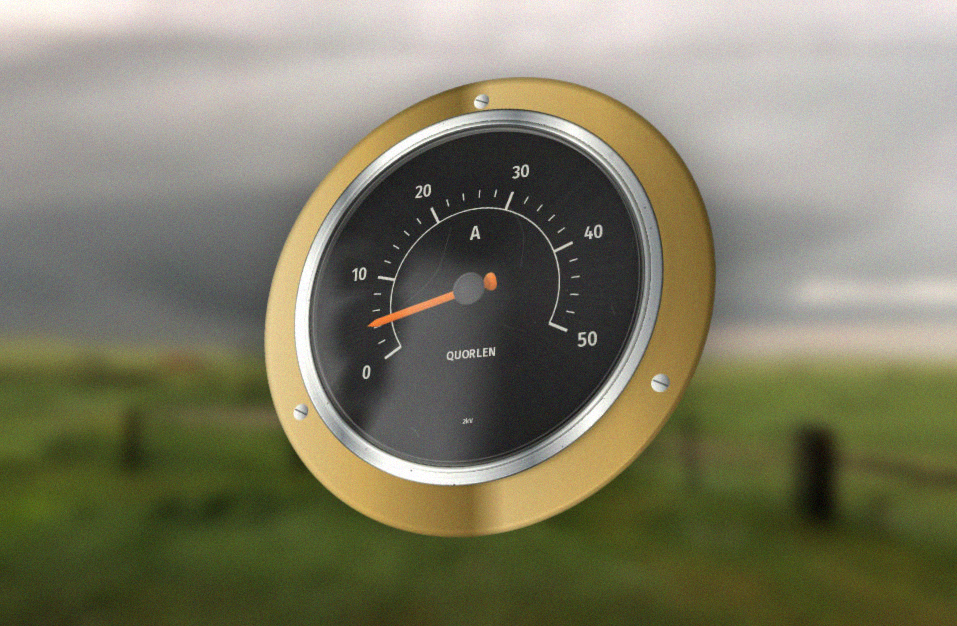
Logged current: 4 A
